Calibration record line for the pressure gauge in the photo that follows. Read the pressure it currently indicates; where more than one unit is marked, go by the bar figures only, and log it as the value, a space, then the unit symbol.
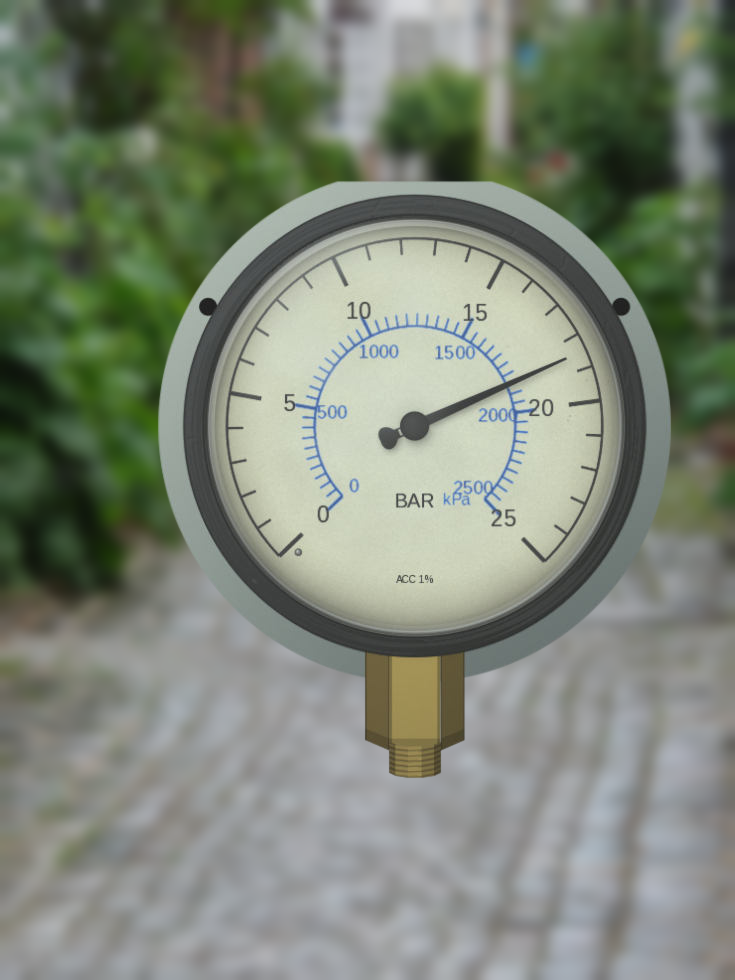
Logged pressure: 18.5 bar
